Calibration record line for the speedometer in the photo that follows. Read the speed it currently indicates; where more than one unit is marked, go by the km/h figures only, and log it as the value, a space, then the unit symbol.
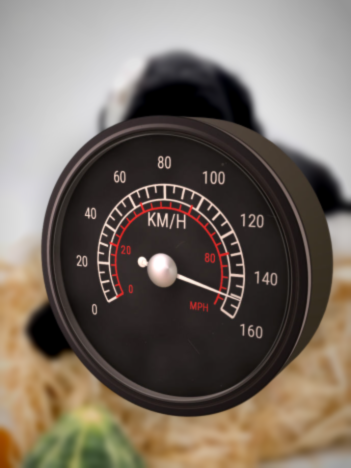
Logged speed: 150 km/h
